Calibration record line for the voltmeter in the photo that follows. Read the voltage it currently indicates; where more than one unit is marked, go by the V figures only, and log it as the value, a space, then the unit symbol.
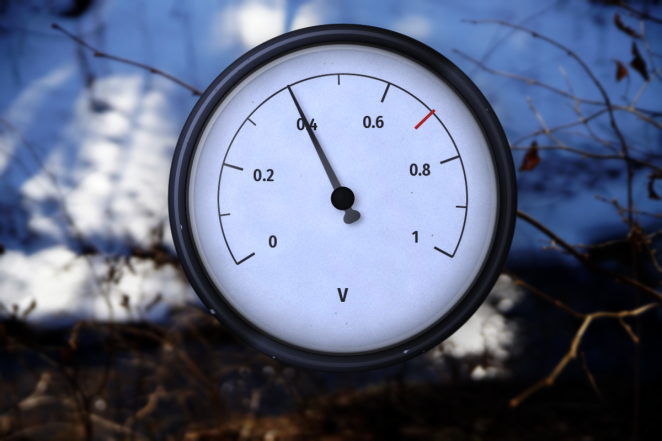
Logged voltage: 0.4 V
